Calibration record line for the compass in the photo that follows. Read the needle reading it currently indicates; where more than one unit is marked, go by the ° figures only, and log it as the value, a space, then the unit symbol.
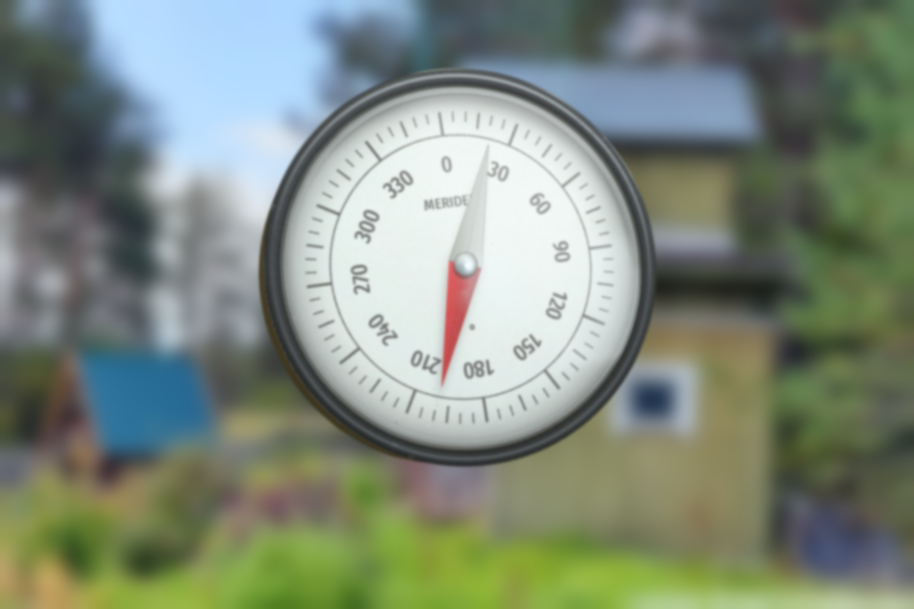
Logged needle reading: 200 °
